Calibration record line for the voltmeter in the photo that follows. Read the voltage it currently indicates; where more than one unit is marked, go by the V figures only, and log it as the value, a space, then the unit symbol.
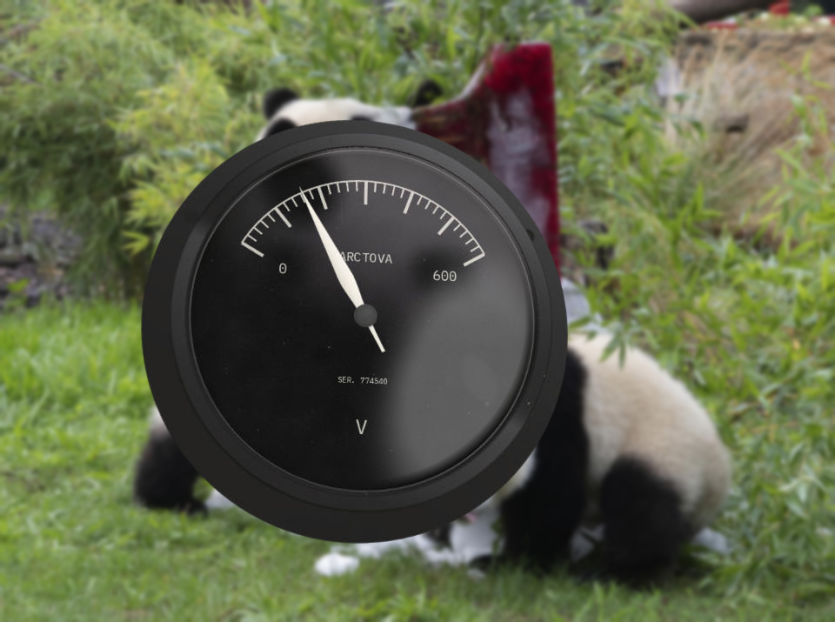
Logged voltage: 160 V
